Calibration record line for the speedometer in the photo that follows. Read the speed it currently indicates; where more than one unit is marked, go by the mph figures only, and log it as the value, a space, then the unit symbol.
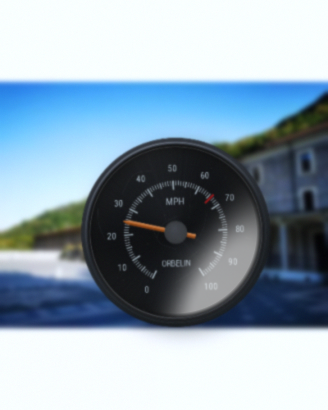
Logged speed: 25 mph
